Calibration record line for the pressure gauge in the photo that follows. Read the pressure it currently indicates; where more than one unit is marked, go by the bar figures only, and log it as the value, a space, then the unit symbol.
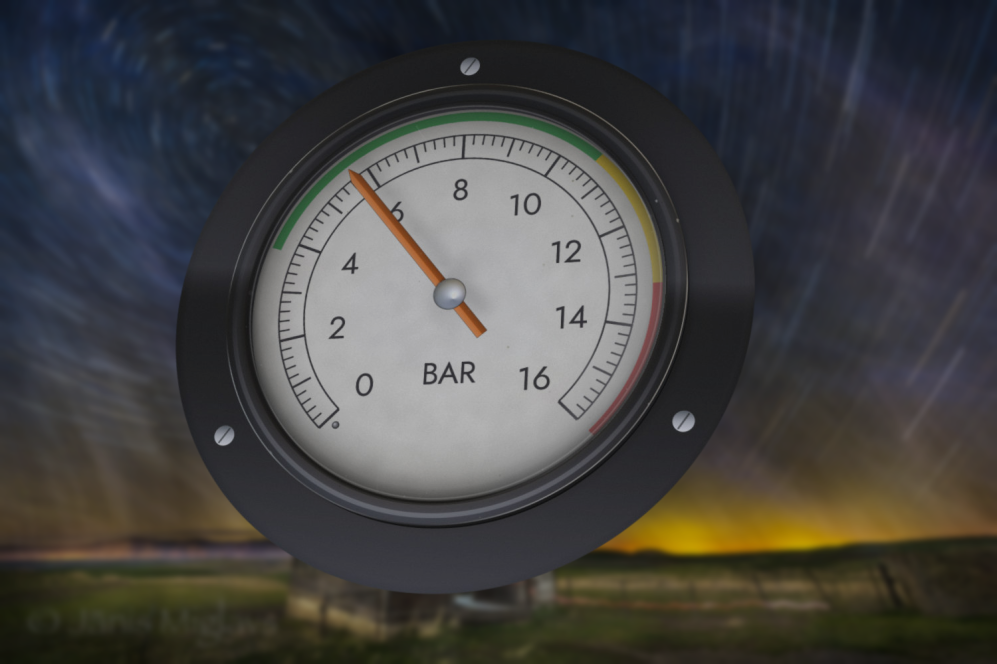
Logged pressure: 5.7 bar
